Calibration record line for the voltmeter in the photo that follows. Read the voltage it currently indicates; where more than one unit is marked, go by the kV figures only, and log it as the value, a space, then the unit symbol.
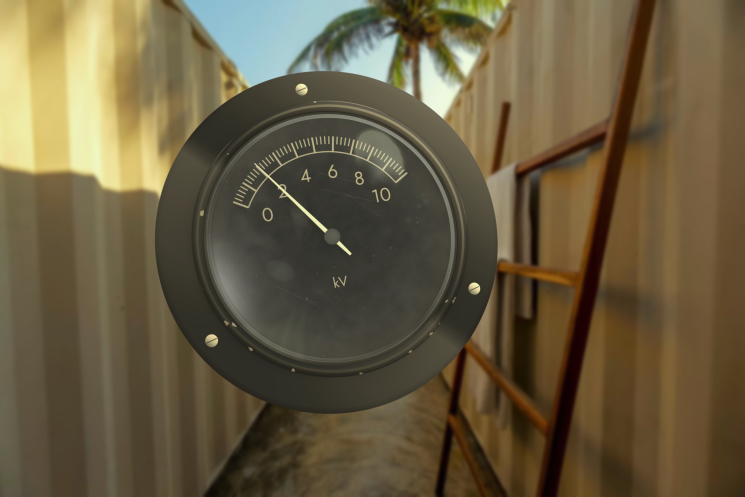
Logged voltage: 2 kV
